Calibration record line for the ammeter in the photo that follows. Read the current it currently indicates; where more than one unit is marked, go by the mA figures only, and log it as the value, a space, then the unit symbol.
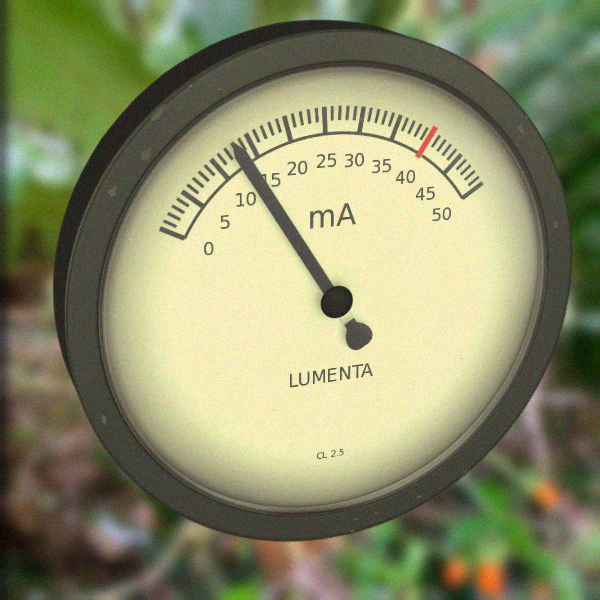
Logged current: 13 mA
